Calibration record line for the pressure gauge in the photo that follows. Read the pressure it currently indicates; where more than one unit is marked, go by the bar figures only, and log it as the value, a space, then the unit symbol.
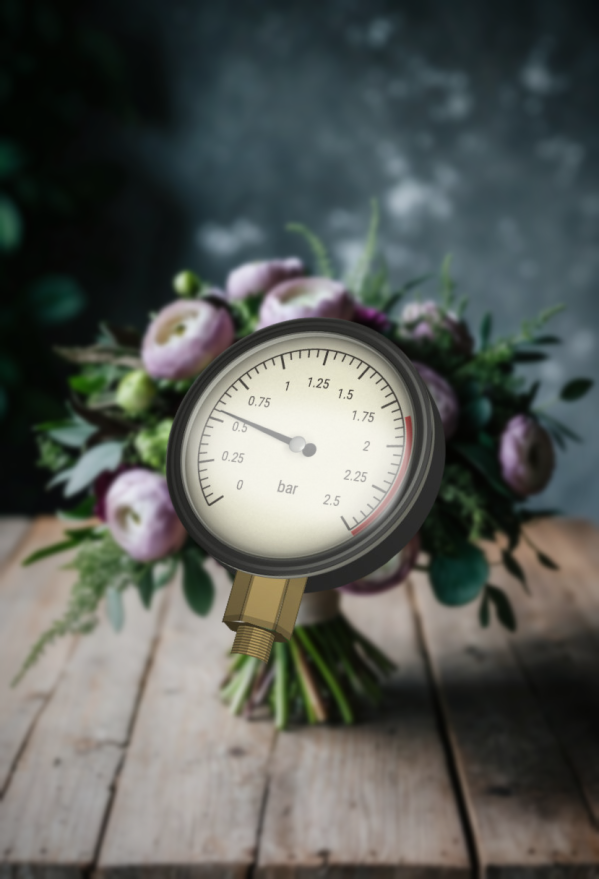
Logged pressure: 0.55 bar
